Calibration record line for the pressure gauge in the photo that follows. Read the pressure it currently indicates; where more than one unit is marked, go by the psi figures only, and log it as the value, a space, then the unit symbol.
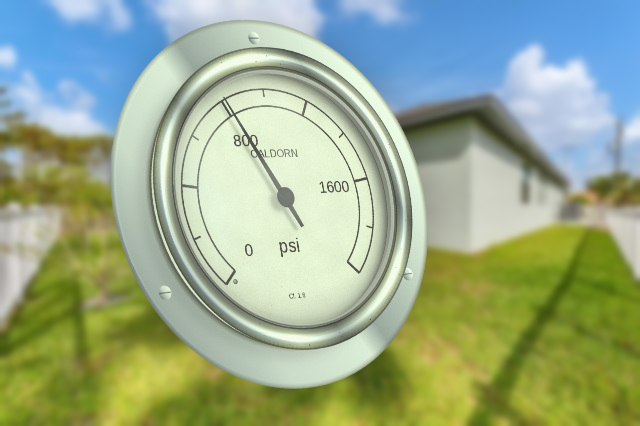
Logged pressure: 800 psi
